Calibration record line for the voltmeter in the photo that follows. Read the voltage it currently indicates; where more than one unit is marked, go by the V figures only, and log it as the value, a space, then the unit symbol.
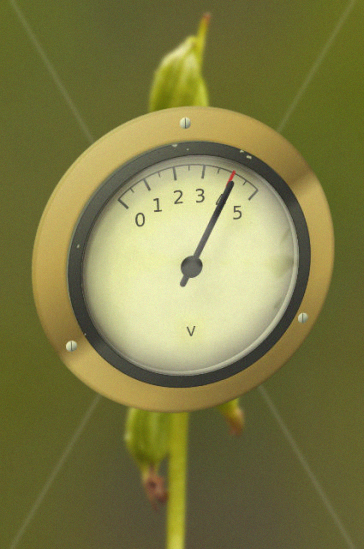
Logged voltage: 4 V
